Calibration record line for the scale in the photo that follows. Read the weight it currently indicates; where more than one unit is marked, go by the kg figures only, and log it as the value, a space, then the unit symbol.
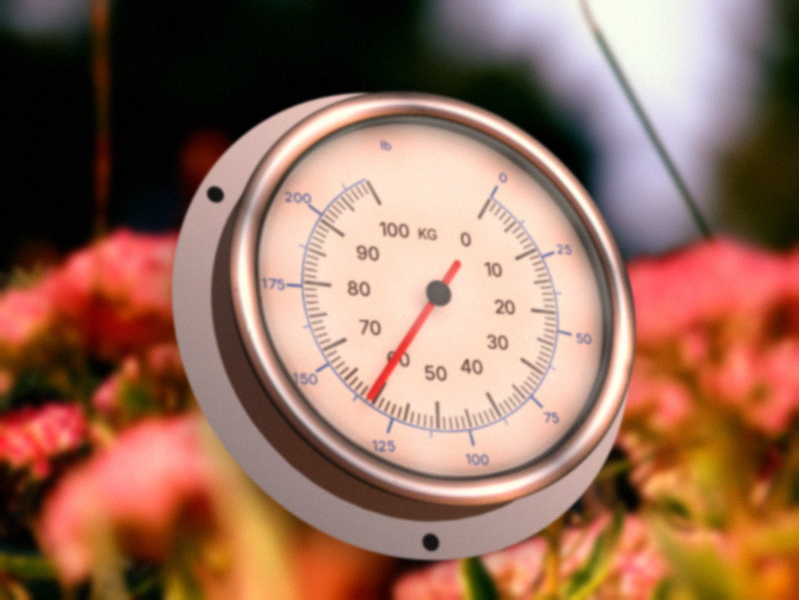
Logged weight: 61 kg
